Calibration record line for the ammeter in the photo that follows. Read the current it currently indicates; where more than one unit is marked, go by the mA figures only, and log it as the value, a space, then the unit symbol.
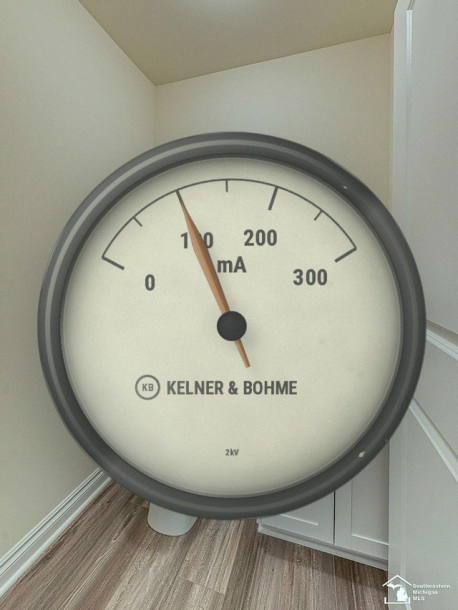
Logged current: 100 mA
